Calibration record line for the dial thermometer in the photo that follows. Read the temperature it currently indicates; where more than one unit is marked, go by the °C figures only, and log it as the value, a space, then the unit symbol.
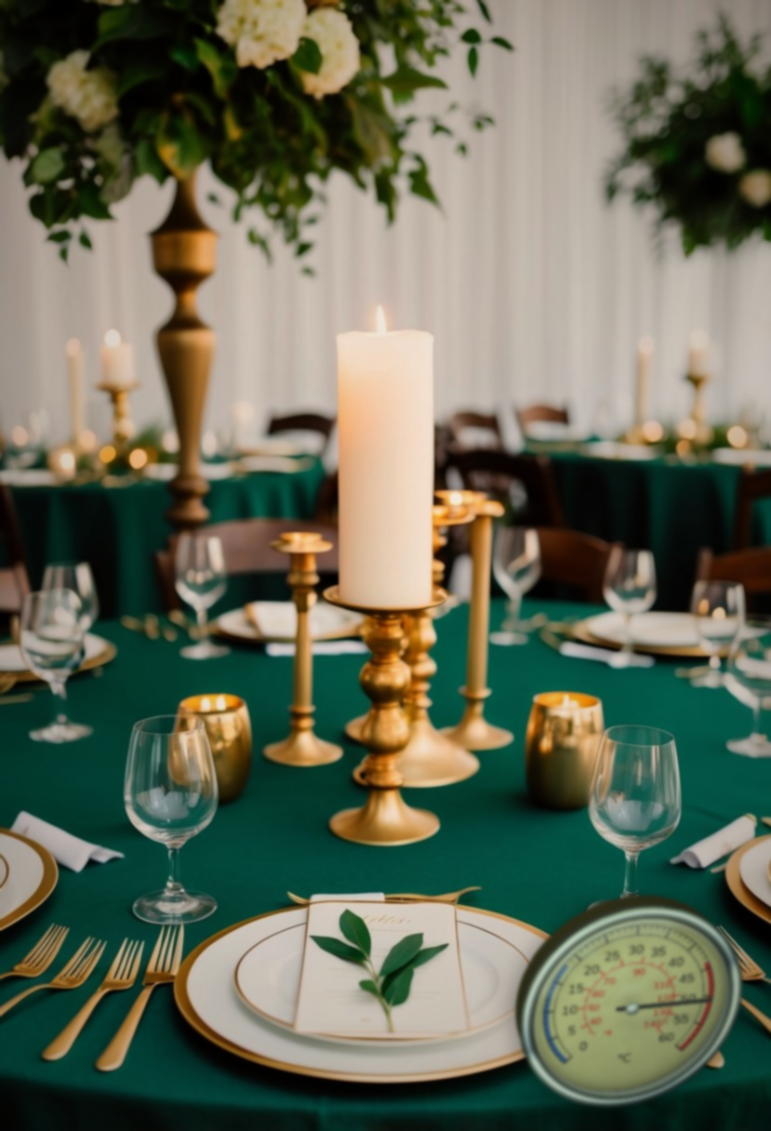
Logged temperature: 50 °C
